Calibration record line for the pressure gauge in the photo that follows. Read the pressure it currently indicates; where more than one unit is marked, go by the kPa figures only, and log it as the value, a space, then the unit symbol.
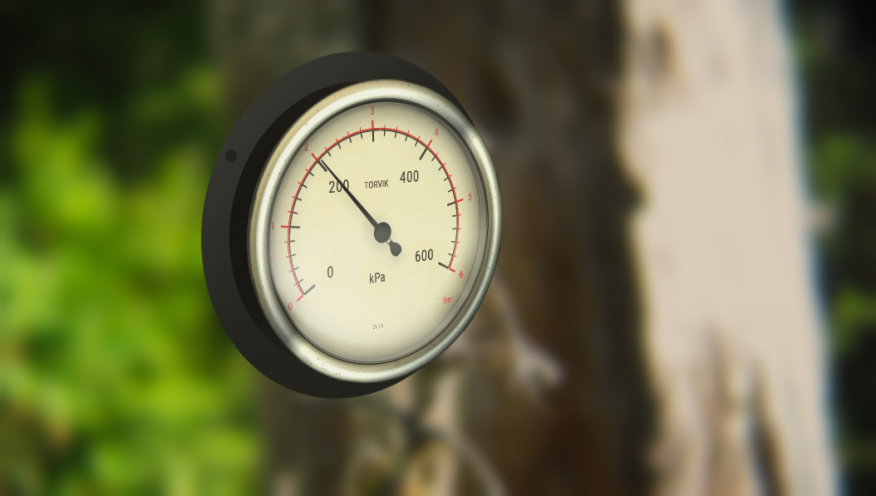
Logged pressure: 200 kPa
